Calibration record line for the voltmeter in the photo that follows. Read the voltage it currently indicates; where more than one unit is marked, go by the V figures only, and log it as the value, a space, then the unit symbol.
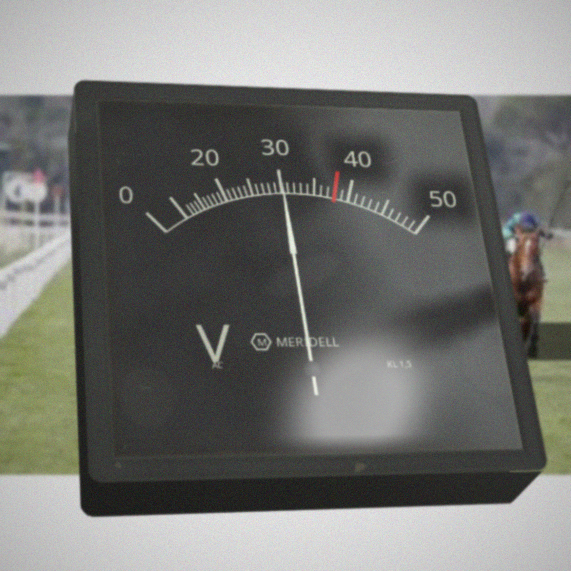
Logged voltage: 30 V
